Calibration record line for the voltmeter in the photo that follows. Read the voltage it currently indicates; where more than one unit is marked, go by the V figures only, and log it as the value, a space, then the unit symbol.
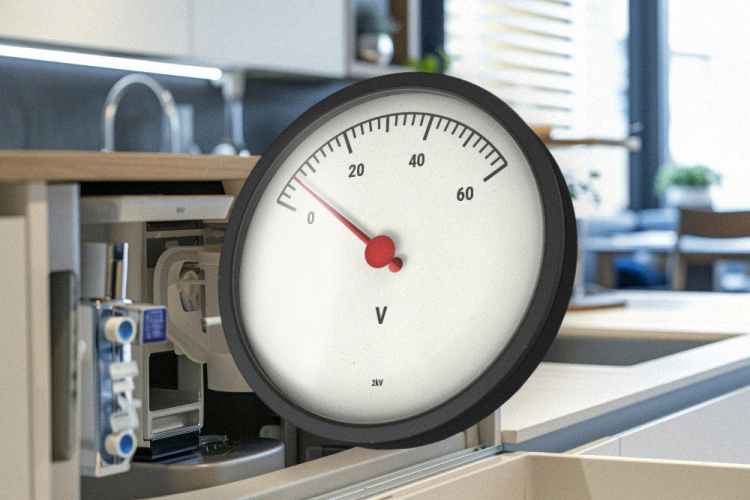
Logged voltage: 6 V
